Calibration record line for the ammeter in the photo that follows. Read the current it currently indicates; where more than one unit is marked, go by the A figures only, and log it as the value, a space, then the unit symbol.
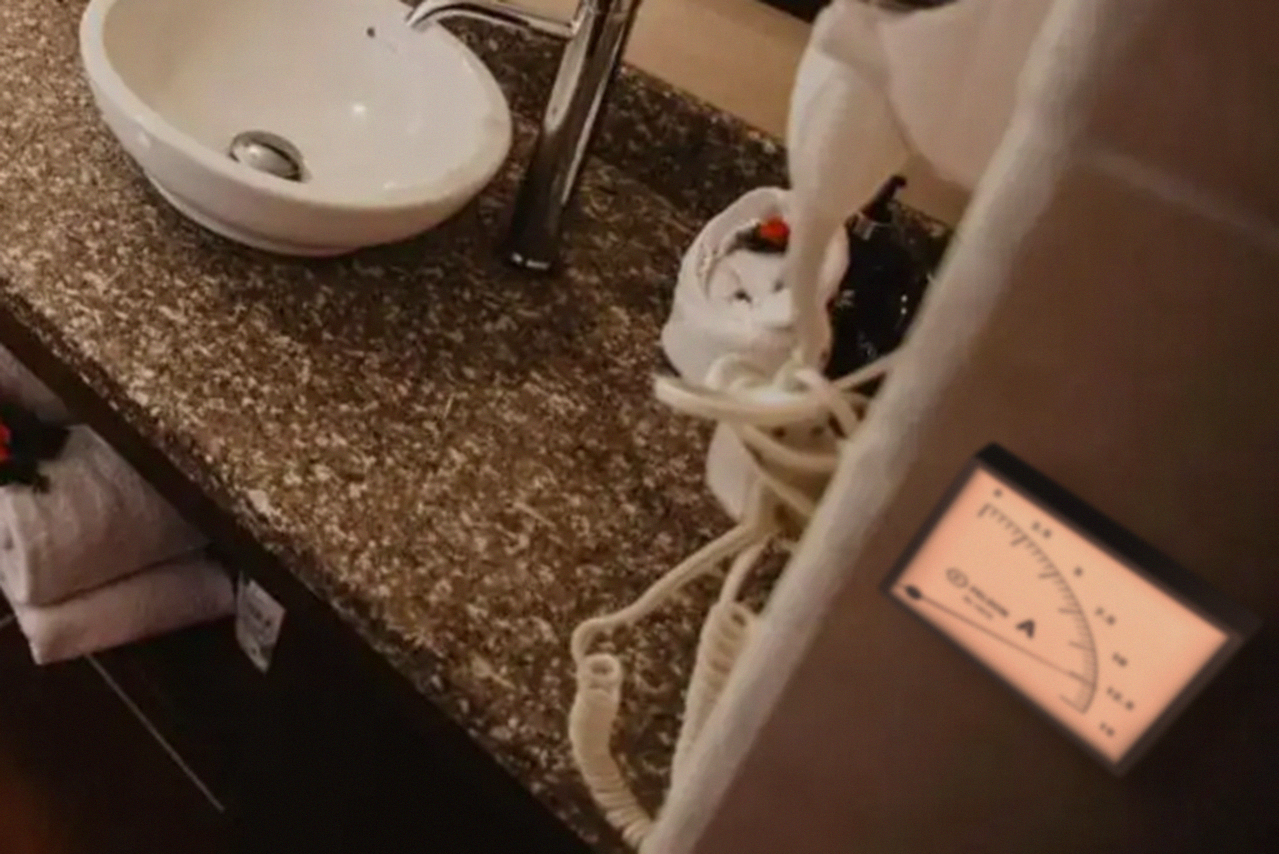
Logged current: 12.5 A
